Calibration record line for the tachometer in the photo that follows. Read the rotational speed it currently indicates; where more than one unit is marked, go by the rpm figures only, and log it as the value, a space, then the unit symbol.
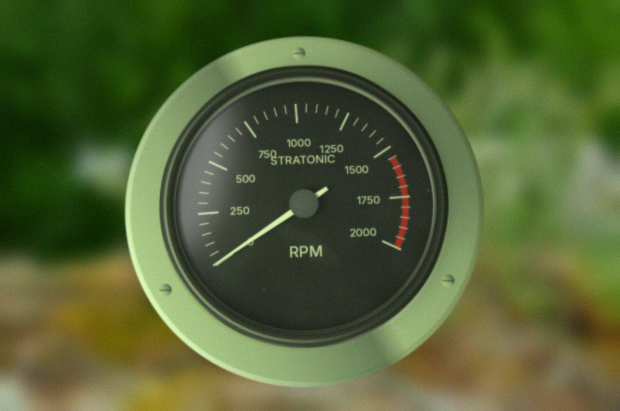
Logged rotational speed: 0 rpm
